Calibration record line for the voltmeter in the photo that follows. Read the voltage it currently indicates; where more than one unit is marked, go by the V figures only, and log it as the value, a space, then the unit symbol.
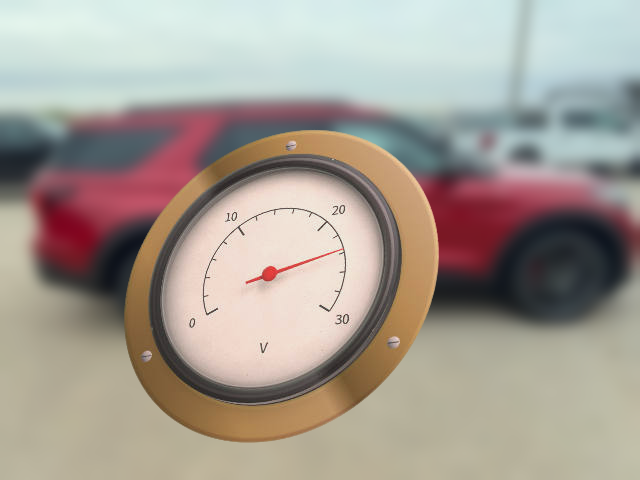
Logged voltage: 24 V
